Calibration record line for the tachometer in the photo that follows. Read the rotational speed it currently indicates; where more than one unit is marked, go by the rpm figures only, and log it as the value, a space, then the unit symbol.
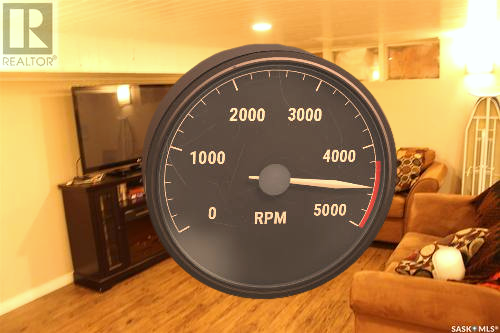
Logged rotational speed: 4500 rpm
